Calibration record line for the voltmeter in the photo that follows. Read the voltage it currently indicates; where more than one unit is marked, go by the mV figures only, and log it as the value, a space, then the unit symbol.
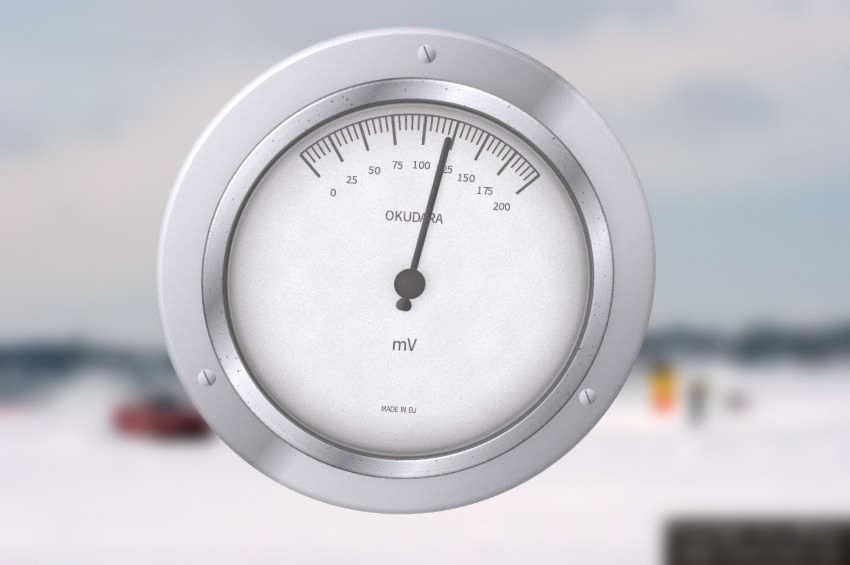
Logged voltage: 120 mV
